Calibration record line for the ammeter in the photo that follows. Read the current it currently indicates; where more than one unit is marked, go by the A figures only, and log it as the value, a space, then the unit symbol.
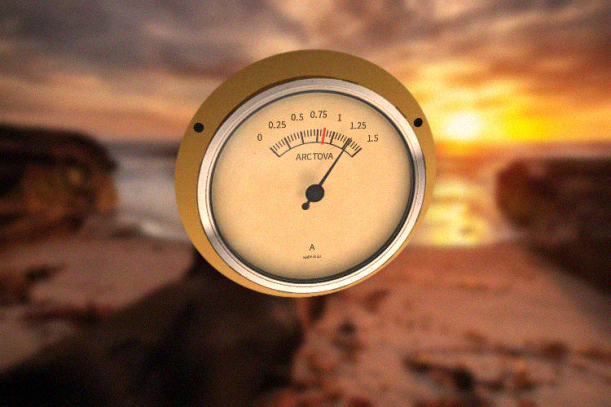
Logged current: 1.25 A
